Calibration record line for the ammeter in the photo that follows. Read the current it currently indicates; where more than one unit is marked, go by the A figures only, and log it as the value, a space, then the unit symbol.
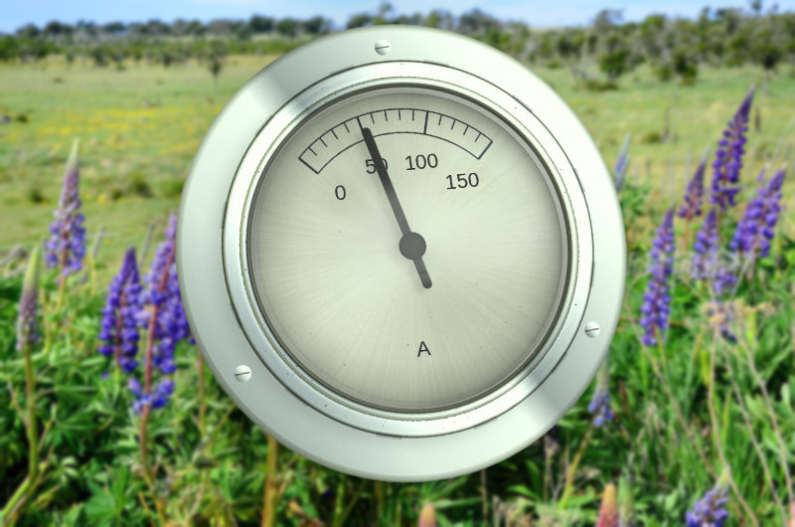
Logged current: 50 A
